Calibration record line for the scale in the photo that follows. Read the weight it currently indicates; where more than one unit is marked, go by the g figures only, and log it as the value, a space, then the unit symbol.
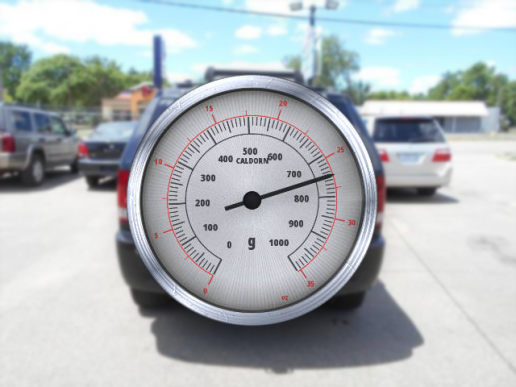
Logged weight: 750 g
